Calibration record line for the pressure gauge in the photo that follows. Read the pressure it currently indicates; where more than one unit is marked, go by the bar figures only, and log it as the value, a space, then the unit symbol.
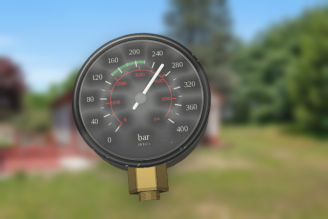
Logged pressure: 260 bar
